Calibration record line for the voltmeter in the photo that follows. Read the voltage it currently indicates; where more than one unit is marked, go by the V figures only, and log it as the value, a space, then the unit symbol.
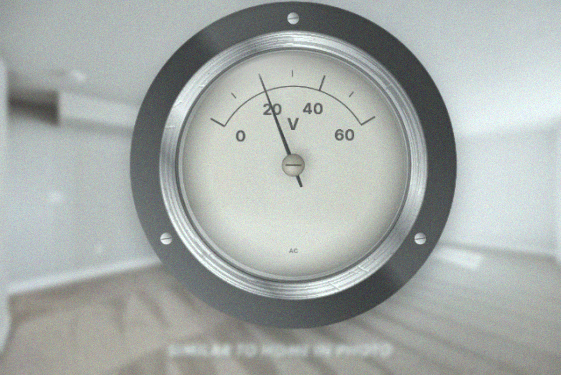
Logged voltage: 20 V
